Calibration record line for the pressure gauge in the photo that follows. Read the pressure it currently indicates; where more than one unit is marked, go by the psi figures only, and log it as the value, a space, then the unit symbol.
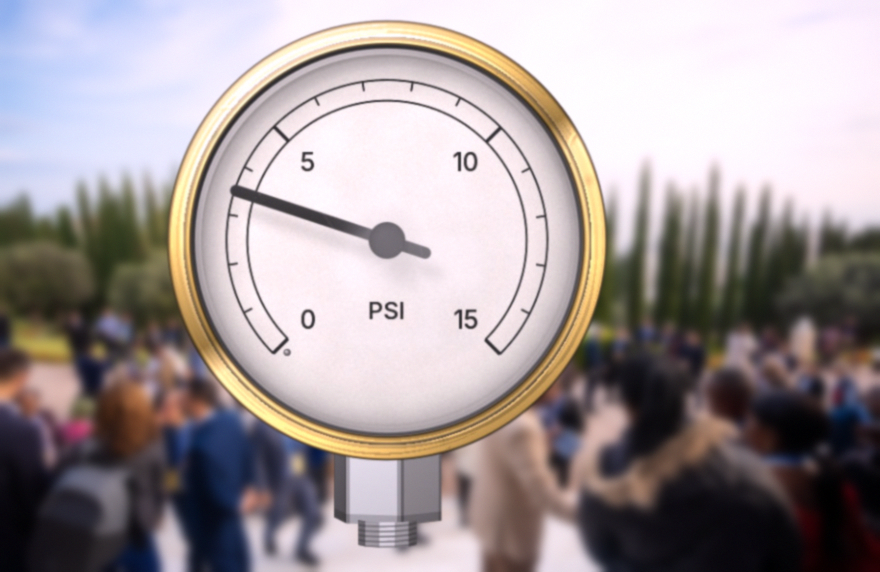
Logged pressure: 3.5 psi
